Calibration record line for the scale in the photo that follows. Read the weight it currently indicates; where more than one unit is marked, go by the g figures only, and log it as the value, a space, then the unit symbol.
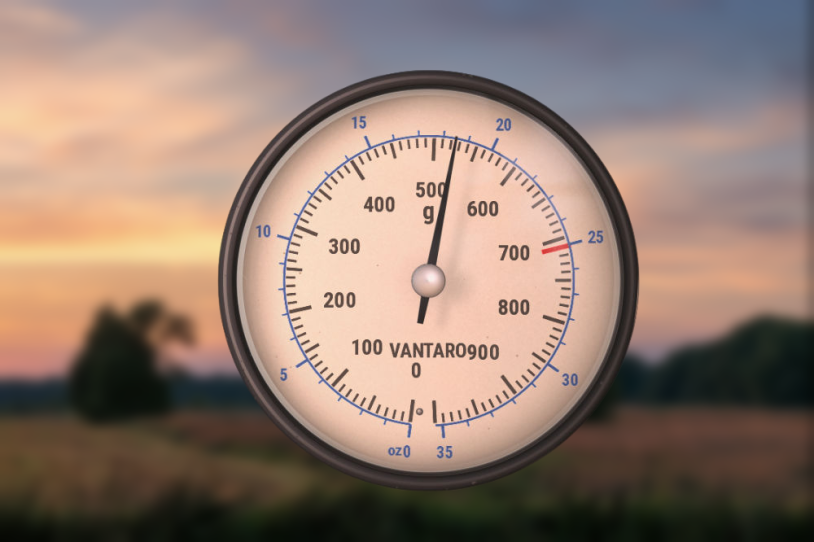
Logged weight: 525 g
